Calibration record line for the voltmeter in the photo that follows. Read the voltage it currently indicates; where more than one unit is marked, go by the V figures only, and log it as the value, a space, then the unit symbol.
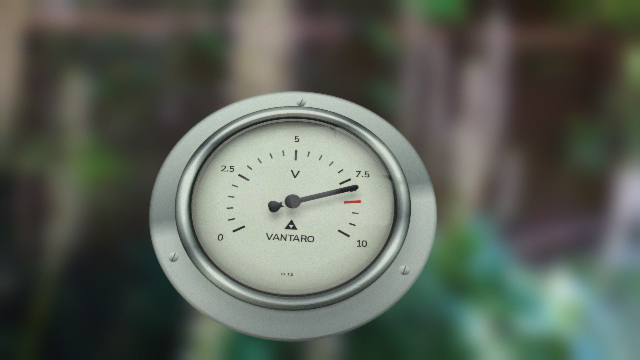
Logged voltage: 8 V
